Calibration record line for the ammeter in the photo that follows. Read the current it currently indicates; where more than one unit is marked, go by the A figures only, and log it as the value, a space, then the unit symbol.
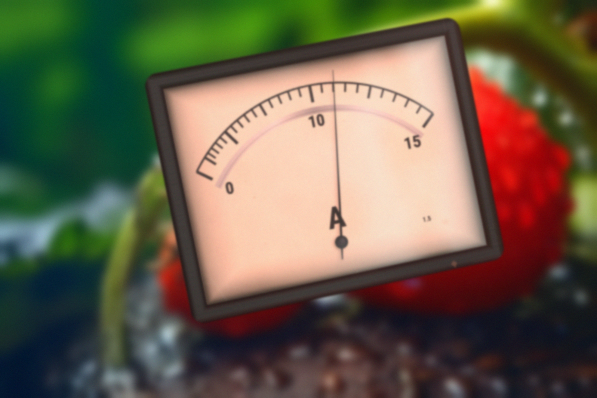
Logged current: 11 A
